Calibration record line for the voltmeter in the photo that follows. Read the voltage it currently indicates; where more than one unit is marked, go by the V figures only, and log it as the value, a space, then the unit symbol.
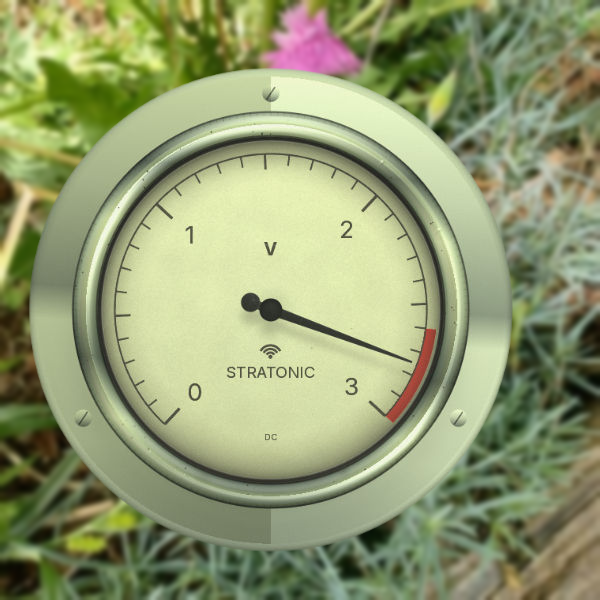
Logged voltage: 2.75 V
